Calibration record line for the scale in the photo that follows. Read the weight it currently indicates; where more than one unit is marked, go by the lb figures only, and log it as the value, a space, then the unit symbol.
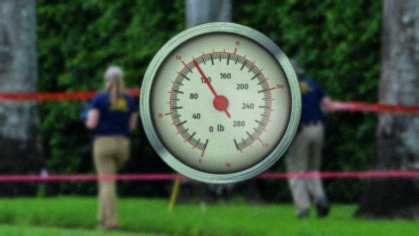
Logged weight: 120 lb
